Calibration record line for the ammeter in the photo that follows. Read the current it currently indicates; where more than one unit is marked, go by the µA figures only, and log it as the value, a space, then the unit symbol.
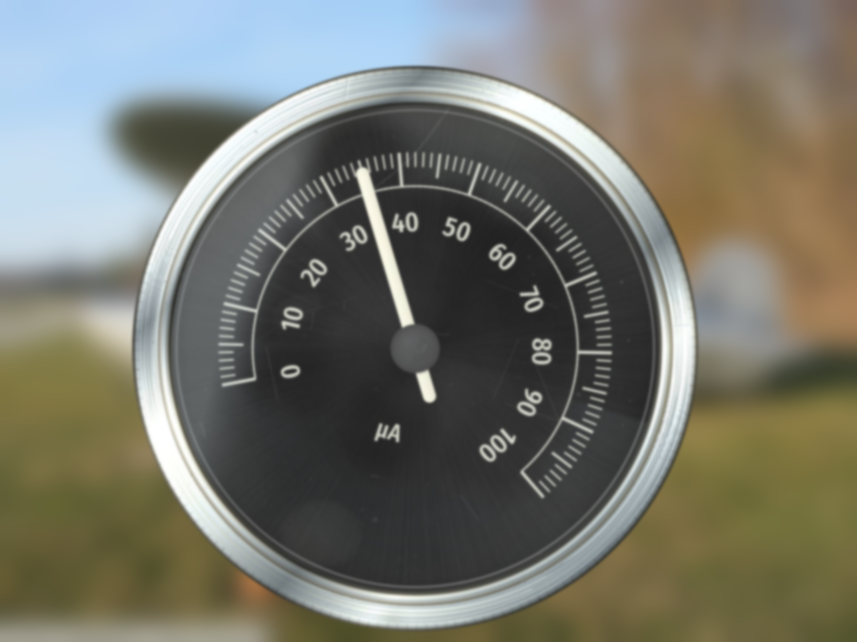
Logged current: 35 µA
